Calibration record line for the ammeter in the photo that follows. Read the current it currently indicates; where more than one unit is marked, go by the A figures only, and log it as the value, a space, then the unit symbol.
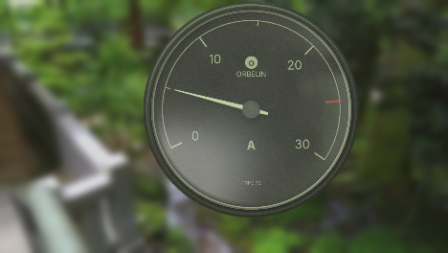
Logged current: 5 A
